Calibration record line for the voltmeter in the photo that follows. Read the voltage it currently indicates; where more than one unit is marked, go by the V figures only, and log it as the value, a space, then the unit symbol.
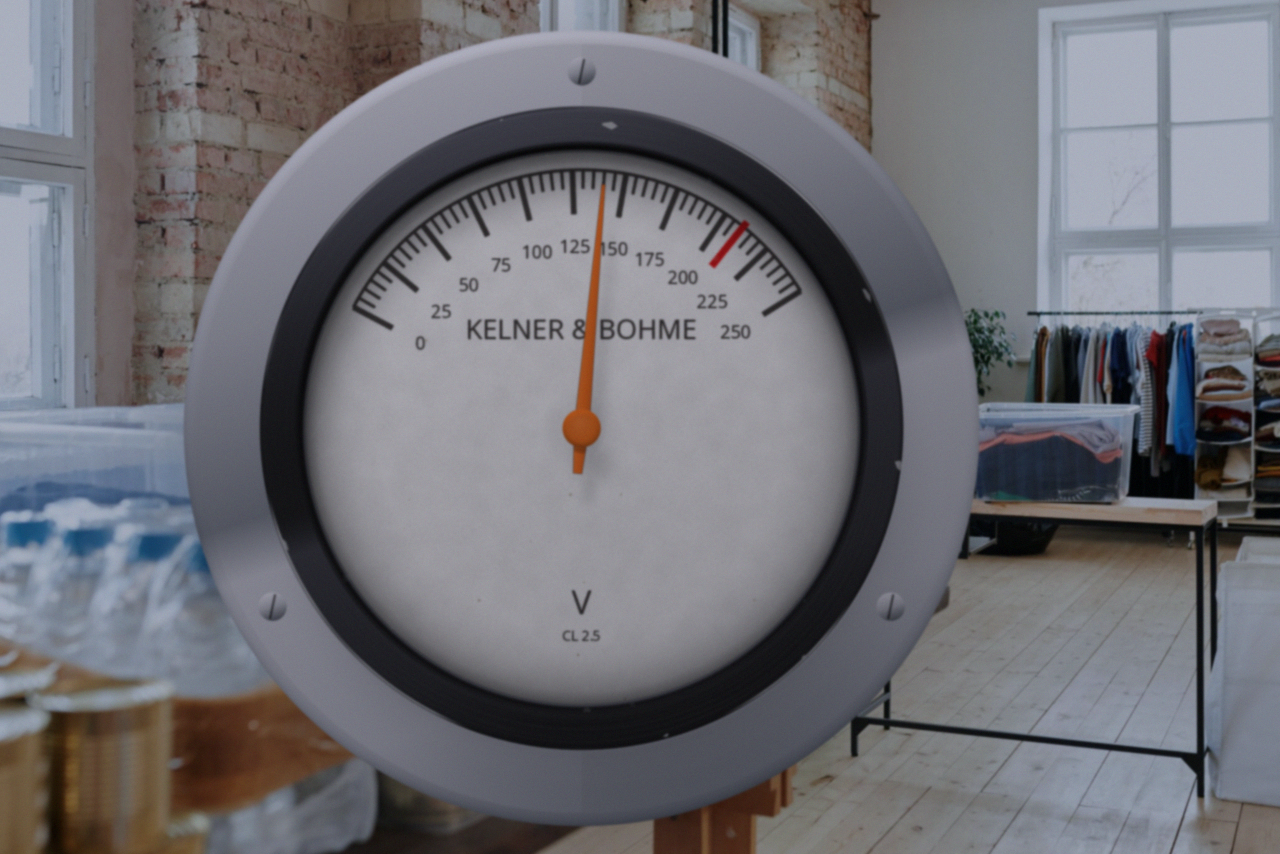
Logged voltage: 140 V
